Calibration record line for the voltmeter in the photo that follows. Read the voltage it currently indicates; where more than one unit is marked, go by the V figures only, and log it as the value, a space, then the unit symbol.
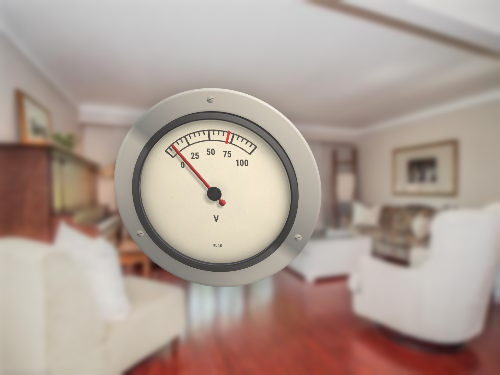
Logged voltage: 10 V
